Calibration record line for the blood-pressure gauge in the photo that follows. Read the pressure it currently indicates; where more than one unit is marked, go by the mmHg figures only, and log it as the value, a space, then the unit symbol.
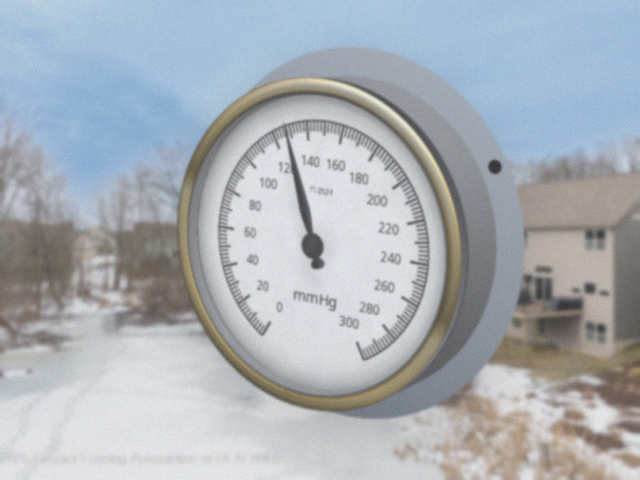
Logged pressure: 130 mmHg
